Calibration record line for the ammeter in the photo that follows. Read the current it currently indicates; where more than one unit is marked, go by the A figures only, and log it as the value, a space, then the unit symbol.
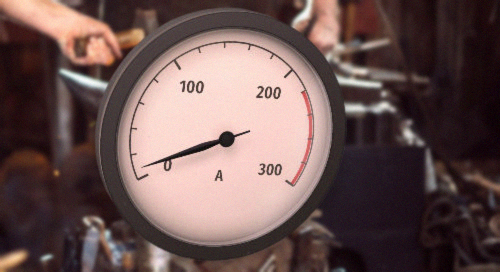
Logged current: 10 A
